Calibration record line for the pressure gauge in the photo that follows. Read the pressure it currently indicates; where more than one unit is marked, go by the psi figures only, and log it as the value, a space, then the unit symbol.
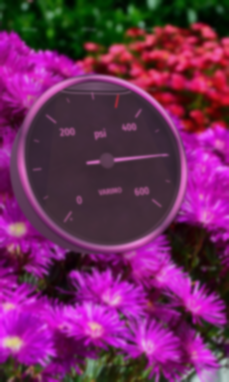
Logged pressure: 500 psi
